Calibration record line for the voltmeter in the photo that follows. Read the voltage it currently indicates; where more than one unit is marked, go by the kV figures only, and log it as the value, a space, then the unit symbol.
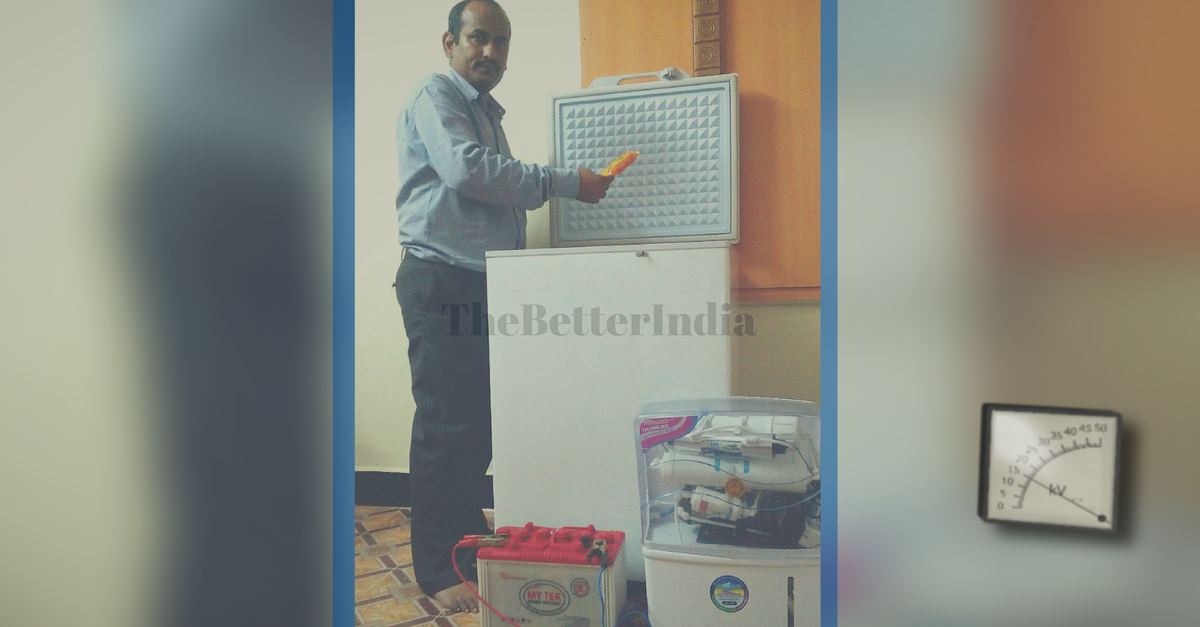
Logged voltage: 15 kV
